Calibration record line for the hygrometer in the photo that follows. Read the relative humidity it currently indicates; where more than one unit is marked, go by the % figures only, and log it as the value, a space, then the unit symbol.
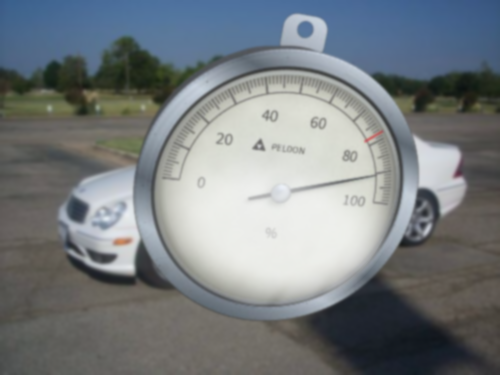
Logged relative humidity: 90 %
